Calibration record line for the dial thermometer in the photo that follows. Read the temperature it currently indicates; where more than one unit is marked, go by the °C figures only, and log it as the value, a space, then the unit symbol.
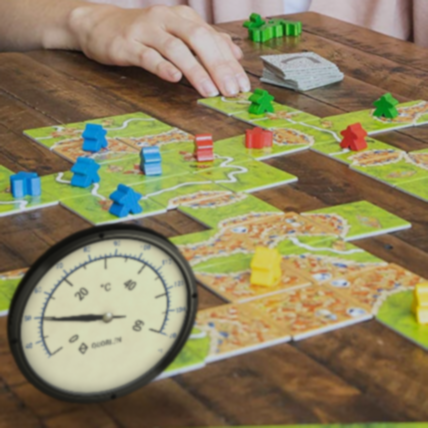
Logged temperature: 10 °C
